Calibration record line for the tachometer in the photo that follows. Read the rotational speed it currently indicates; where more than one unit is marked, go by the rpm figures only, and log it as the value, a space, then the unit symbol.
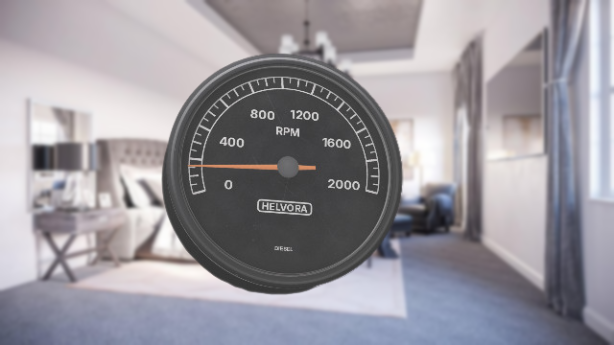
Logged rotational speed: 150 rpm
